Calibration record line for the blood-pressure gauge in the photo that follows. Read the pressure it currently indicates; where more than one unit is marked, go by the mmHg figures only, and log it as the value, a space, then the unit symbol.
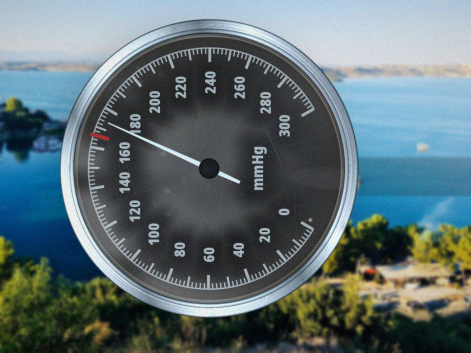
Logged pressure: 174 mmHg
